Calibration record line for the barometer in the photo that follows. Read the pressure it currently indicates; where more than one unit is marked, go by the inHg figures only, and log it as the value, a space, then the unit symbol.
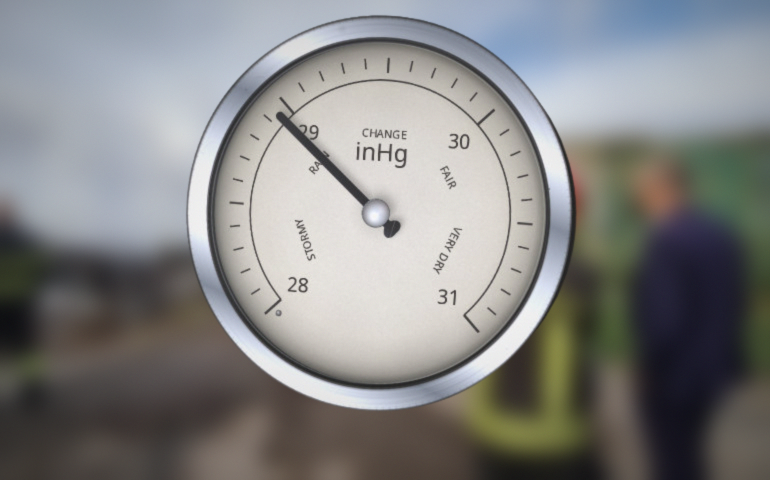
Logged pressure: 28.95 inHg
